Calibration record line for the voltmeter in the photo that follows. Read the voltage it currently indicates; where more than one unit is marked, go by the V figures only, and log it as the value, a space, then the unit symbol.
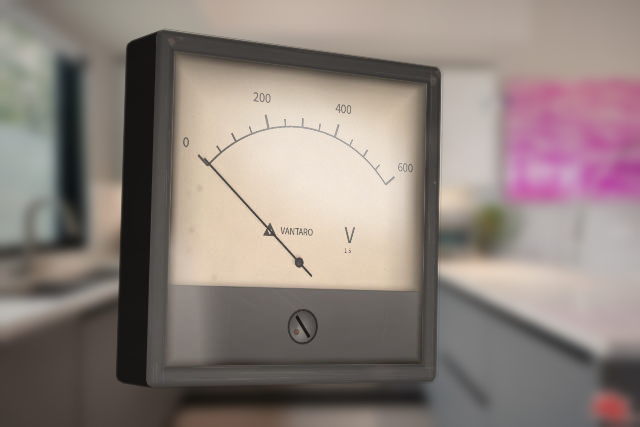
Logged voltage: 0 V
